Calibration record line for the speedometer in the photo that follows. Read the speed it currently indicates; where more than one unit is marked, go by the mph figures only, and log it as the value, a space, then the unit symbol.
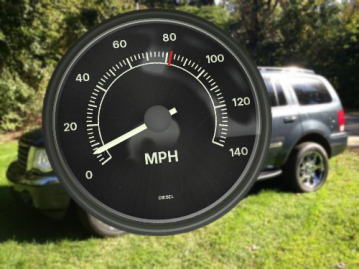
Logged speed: 6 mph
